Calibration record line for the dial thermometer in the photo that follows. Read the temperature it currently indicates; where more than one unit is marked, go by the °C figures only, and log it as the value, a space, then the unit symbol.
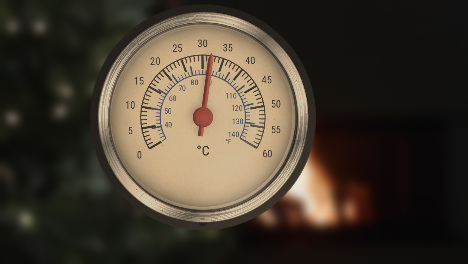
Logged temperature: 32 °C
